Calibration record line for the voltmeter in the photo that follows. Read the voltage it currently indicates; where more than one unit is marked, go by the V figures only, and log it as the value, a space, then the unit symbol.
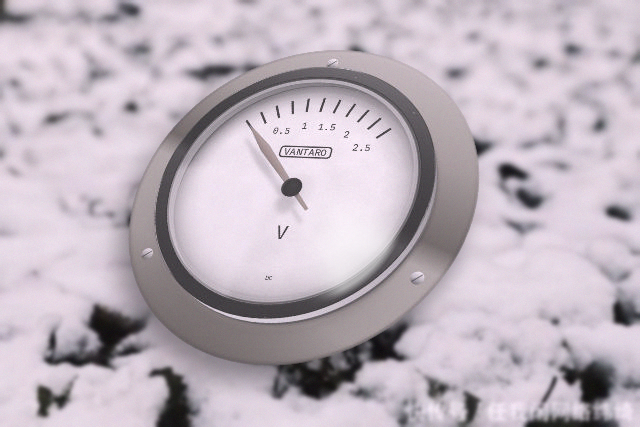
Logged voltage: 0 V
